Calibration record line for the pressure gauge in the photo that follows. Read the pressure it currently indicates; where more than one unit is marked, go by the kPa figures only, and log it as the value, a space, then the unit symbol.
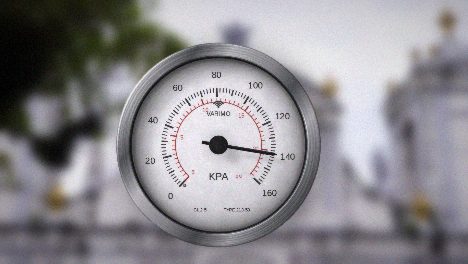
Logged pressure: 140 kPa
